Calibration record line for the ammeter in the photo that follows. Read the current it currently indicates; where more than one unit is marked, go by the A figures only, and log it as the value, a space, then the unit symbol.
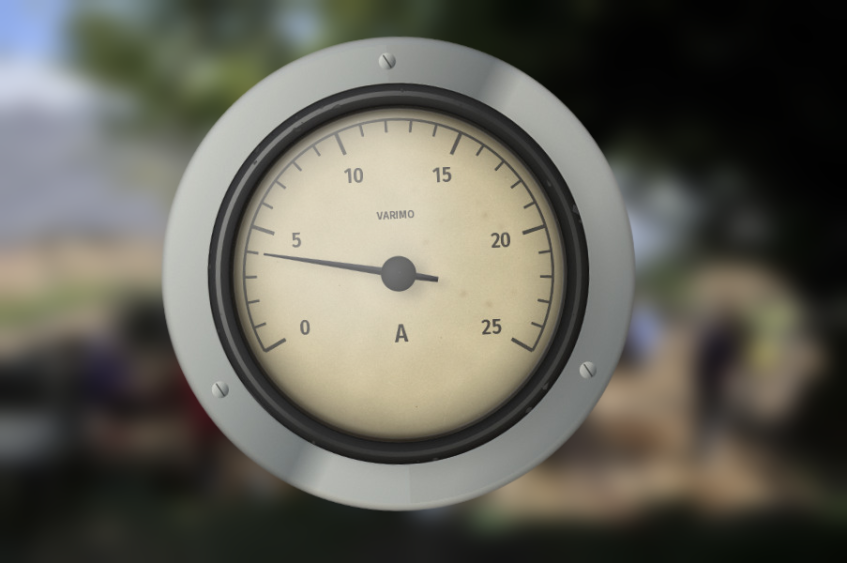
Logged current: 4 A
